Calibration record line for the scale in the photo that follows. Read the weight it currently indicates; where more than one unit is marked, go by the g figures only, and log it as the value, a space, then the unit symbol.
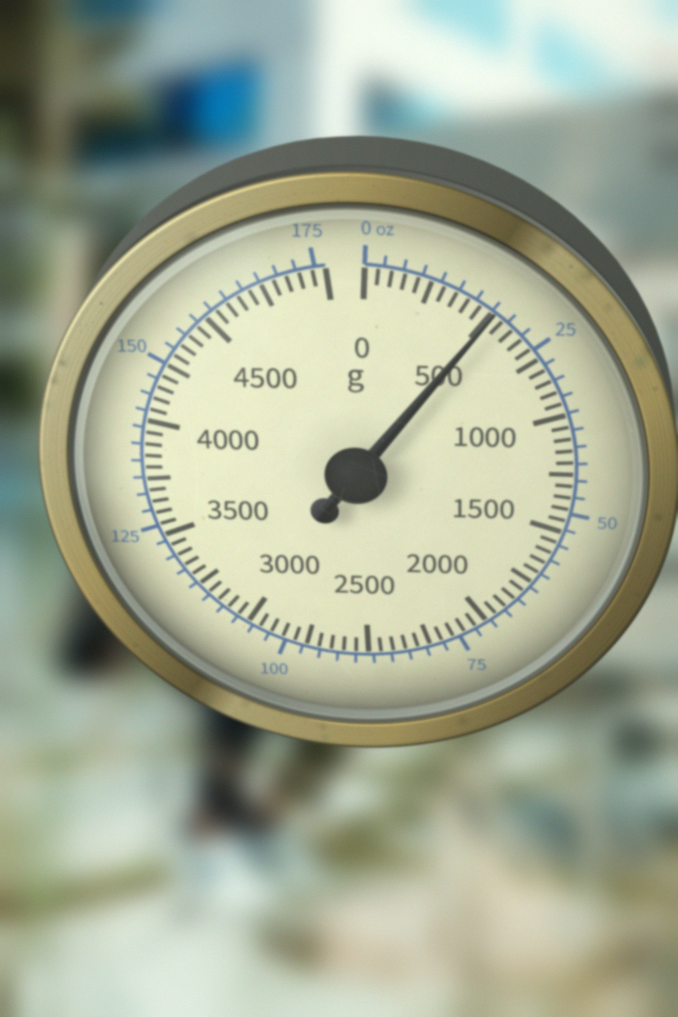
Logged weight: 500 g
